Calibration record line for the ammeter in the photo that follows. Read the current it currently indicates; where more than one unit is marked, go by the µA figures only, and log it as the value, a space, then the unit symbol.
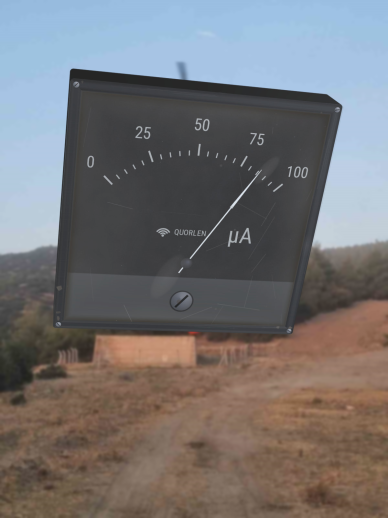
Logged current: 85 µA
